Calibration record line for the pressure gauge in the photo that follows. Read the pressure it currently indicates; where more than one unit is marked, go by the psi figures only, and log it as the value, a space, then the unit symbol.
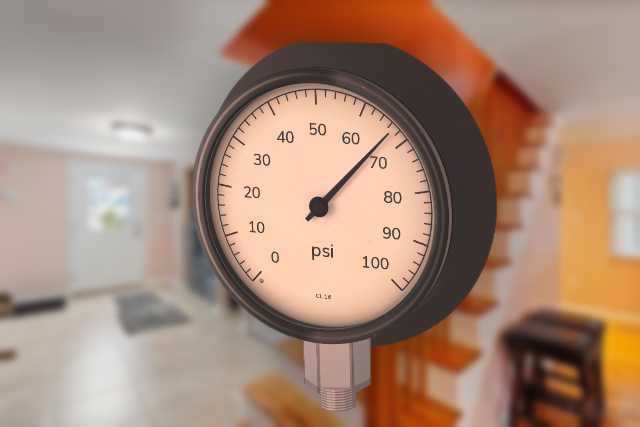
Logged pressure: 67 psi
